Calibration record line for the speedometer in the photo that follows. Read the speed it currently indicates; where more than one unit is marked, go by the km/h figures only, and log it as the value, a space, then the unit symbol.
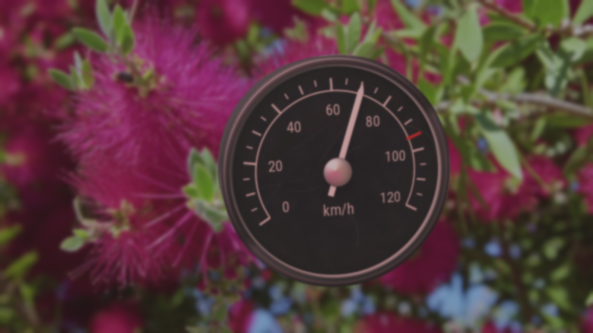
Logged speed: 70 km/h
